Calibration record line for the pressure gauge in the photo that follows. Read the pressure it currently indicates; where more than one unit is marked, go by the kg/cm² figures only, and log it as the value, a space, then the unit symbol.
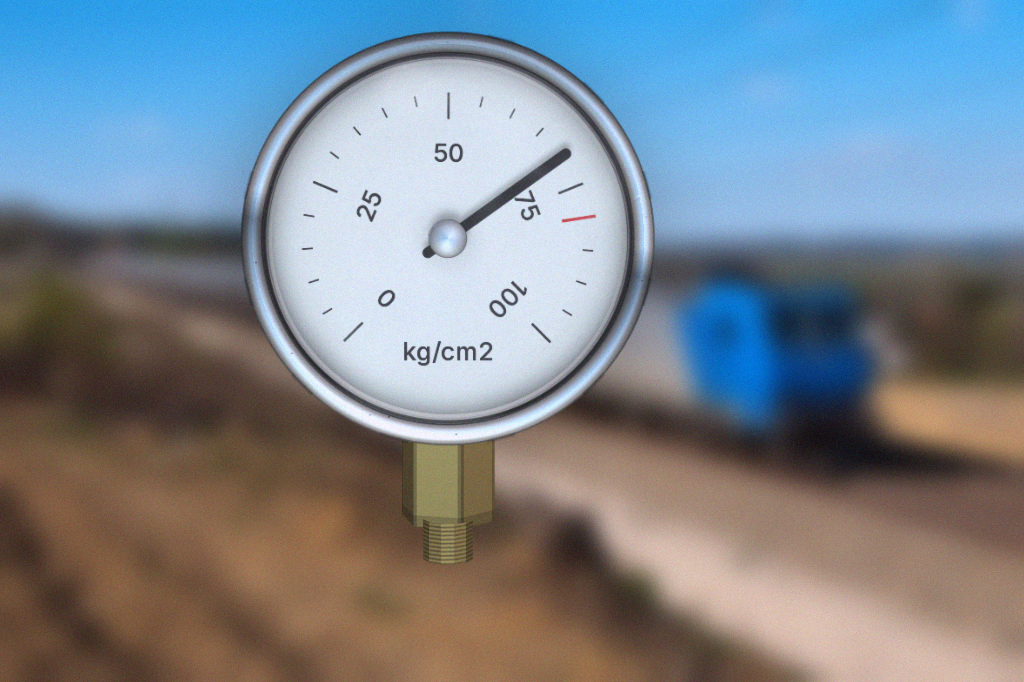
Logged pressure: 70 kg/cm²
